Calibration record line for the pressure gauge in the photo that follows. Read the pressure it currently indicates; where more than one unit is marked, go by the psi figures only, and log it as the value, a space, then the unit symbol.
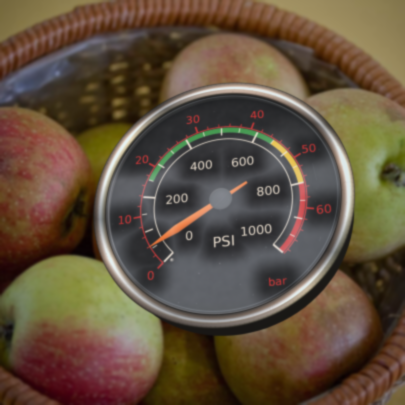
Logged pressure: 50 psi
